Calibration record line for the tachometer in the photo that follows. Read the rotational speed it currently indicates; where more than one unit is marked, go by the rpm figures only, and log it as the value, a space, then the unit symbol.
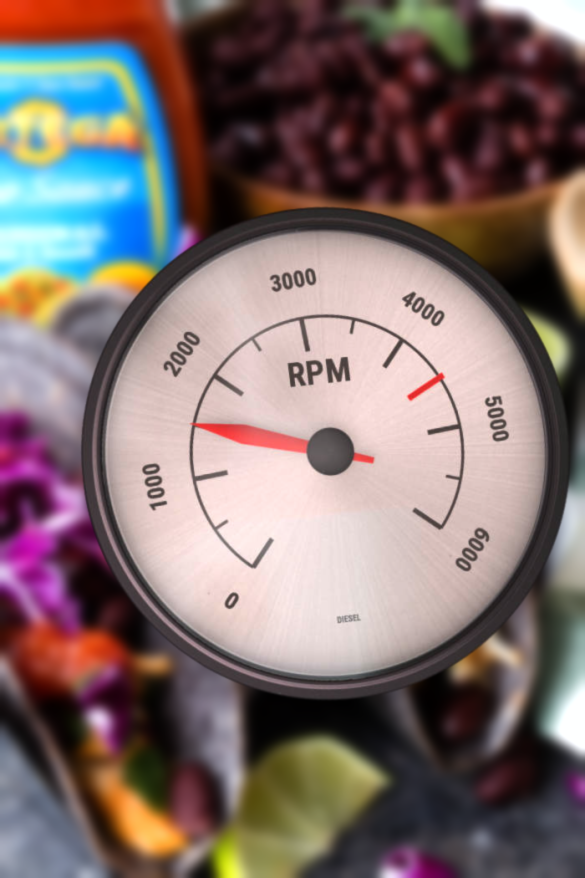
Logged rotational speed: 1500 rpm
